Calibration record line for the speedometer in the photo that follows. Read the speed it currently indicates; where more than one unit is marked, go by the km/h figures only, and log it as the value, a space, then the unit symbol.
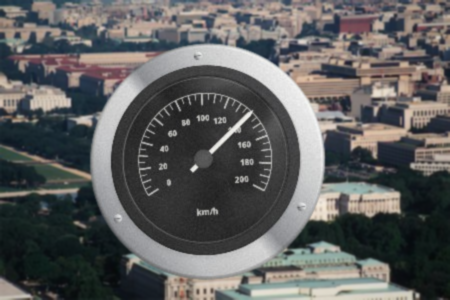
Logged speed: 140 km/h
